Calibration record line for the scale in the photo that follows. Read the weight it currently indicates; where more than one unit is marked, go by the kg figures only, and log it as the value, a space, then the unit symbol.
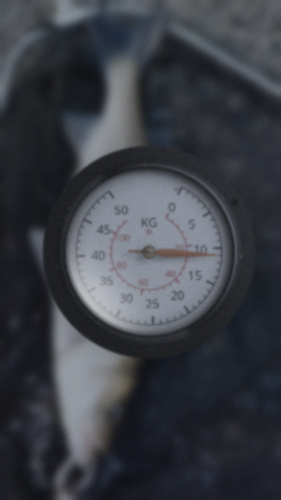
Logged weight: 11 kg
